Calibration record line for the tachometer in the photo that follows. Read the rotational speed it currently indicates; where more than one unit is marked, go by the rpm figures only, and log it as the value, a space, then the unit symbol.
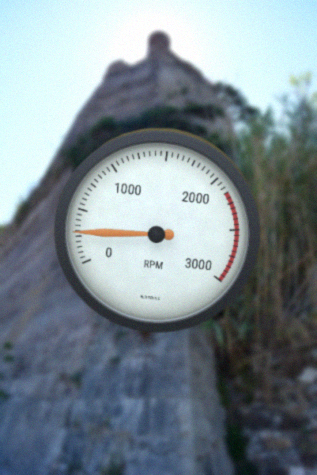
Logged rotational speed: 300 rpm
